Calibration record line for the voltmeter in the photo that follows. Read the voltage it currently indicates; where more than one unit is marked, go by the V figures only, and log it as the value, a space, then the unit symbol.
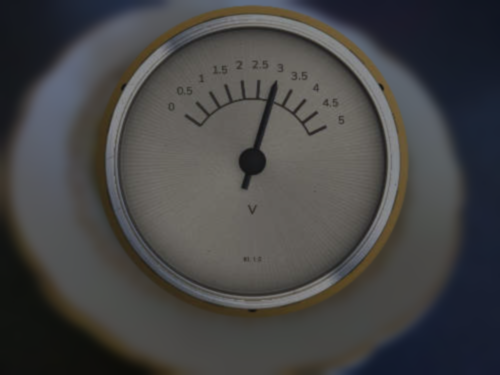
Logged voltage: 3 V
